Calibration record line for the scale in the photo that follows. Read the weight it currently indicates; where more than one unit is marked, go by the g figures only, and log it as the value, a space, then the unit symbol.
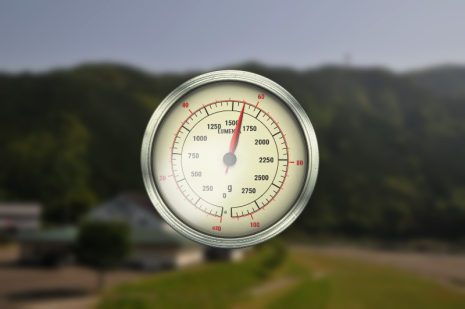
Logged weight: 1600 g
